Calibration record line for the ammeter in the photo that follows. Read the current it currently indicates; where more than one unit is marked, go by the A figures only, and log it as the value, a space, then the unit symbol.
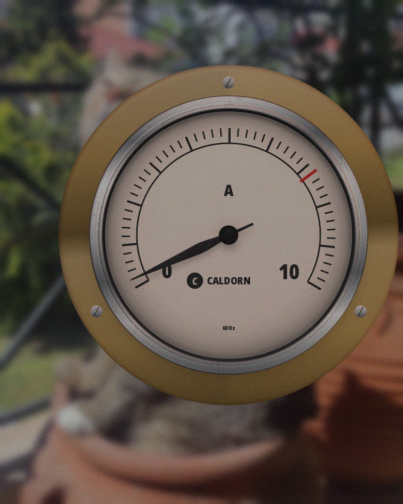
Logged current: 0.2 A
